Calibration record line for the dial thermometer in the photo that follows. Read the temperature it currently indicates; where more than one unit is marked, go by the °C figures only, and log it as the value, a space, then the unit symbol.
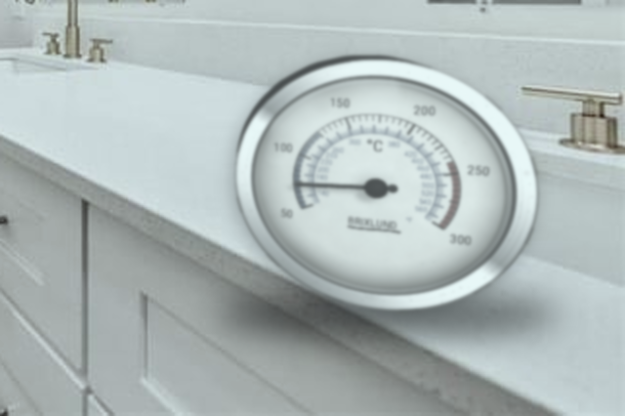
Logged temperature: 75 °C
